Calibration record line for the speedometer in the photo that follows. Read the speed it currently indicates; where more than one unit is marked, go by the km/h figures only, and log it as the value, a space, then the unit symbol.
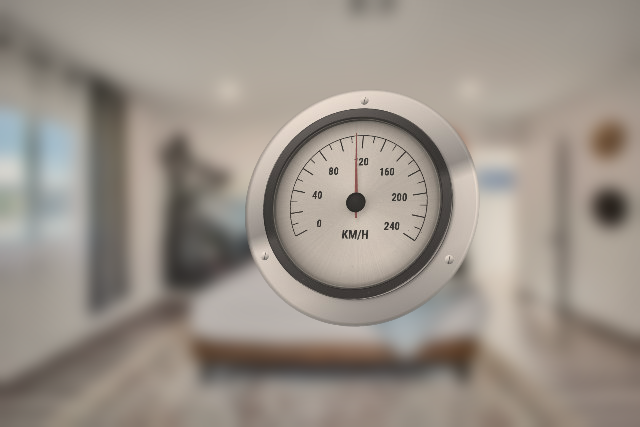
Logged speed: 115 km/h
